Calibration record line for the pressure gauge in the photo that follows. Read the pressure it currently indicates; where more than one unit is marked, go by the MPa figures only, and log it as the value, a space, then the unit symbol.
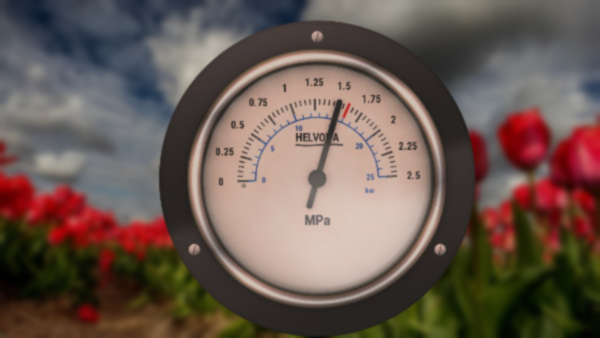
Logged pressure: 1.5 MPa
